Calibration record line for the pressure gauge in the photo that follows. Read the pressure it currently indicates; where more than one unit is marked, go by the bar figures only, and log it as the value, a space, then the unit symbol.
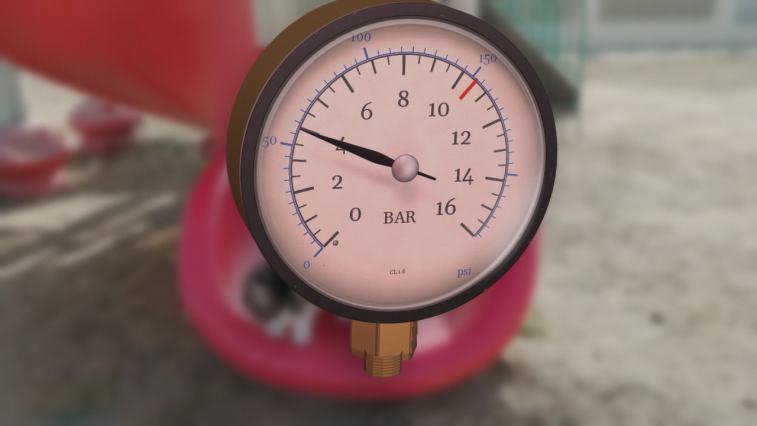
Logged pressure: 4 bar
